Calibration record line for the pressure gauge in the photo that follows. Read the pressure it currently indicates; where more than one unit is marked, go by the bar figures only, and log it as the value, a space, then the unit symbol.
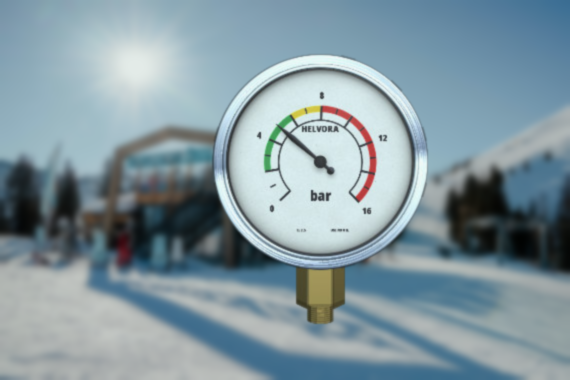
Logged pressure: 5 bar
